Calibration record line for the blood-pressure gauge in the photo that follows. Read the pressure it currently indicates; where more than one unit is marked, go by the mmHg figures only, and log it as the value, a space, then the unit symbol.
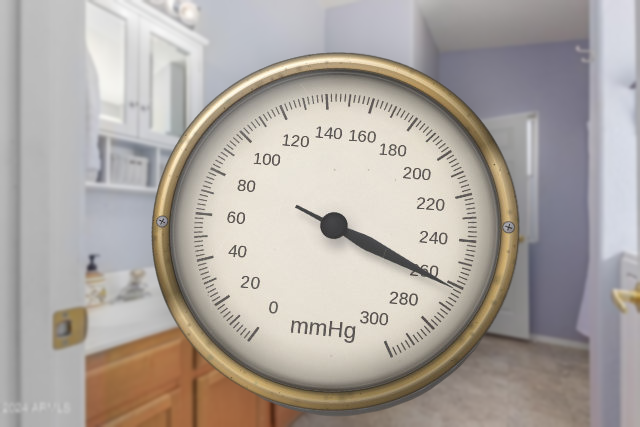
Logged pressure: 262 mmHg
